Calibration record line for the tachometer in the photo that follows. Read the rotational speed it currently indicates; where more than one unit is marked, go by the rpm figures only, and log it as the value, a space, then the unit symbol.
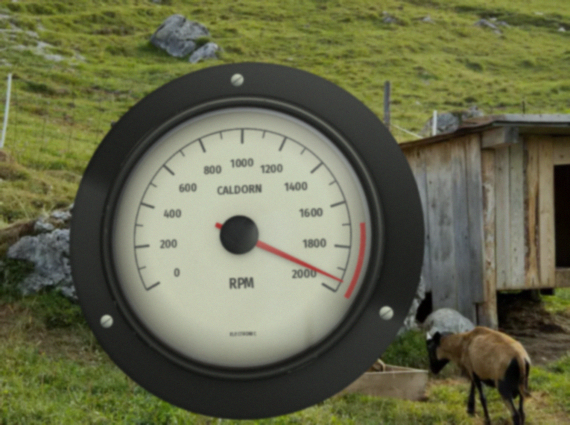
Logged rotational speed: 1950 rpm
